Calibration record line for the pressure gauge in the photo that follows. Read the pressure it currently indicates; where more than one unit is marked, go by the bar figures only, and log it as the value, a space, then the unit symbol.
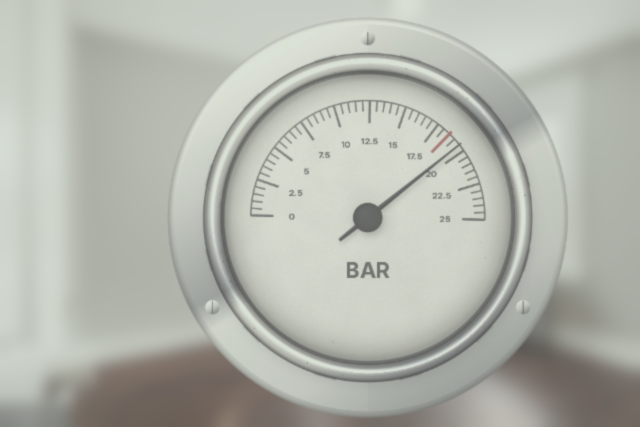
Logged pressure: 19.5 bar
